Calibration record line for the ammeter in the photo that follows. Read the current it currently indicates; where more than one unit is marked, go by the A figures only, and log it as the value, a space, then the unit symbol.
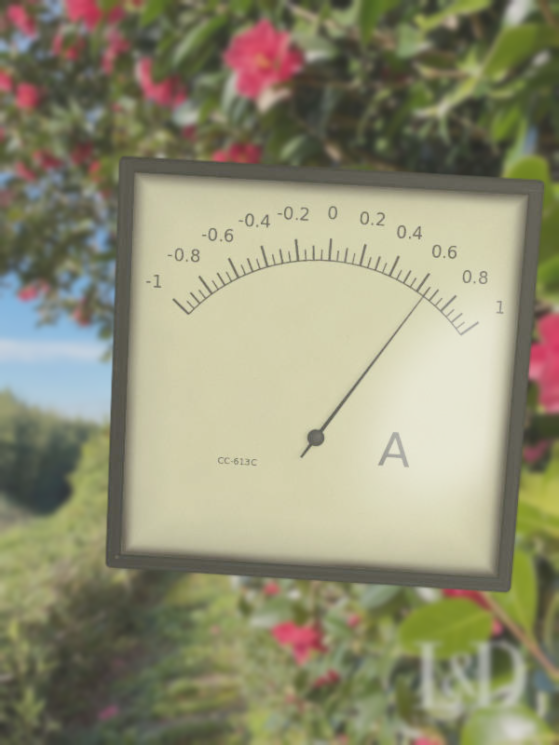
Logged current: 0.65 A
